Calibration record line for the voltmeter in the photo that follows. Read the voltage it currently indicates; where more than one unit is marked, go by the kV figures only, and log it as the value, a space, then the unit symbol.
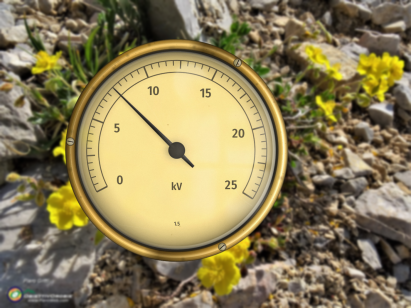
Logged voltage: 7.5 kV
